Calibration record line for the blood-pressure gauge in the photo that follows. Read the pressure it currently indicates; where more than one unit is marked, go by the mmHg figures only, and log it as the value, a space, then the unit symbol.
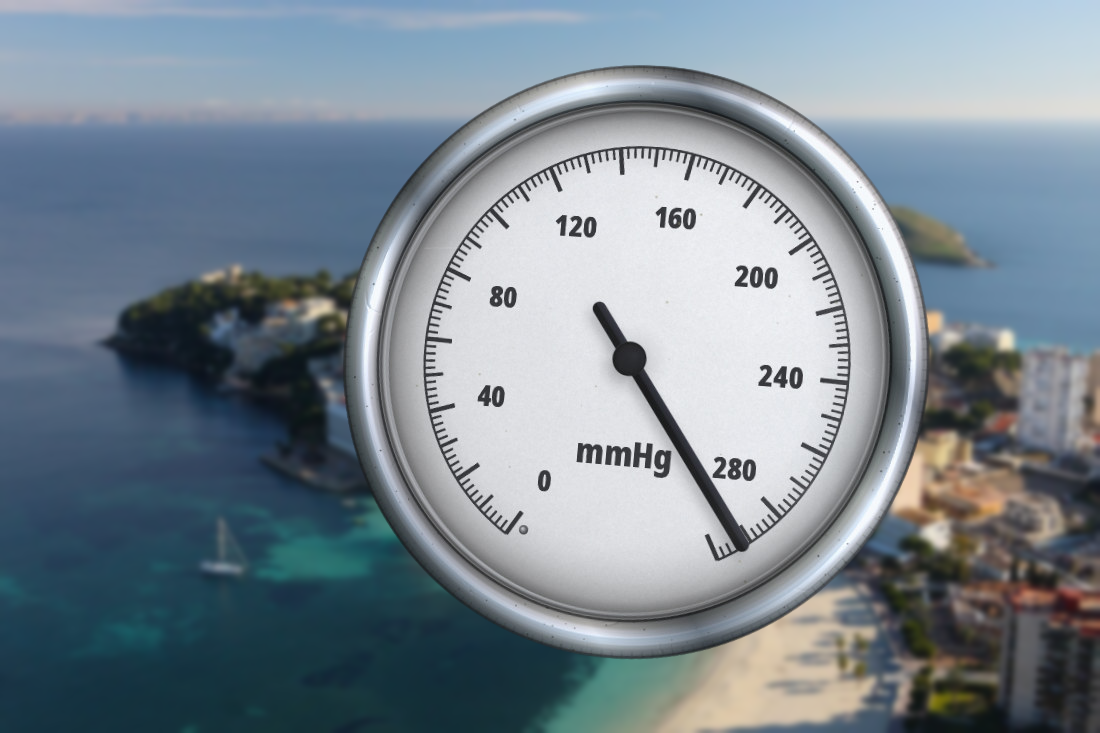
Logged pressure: 292 mmHg
